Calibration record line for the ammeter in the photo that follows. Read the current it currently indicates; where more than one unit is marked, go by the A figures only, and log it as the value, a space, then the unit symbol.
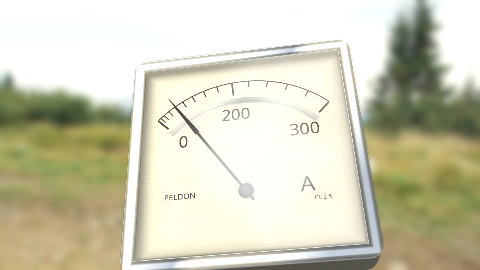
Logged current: 100 A
